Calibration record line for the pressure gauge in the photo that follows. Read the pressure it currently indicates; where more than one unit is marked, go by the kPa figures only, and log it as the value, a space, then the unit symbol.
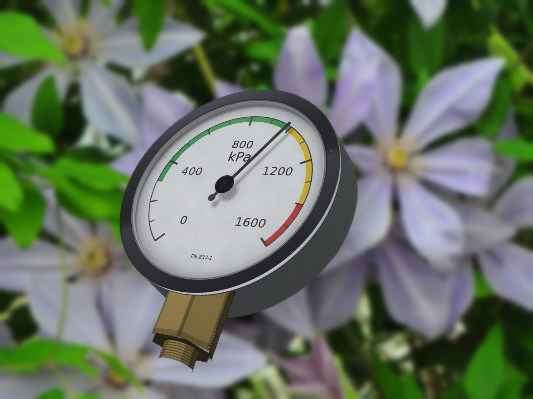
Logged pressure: 1000 kPa
